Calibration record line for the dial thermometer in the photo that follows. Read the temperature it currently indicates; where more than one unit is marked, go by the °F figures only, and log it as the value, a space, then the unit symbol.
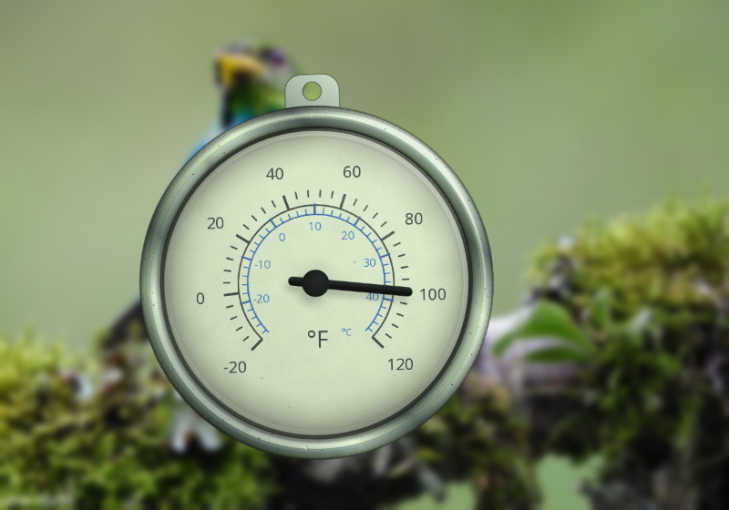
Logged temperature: 100 °F
